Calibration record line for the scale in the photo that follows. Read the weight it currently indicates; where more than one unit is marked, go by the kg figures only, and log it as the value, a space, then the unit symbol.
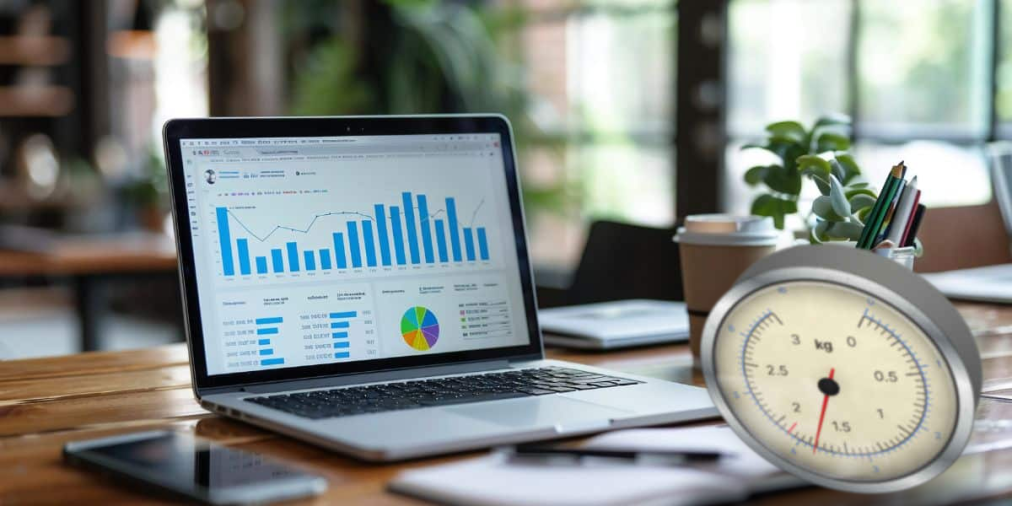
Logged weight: 1.7 kg
